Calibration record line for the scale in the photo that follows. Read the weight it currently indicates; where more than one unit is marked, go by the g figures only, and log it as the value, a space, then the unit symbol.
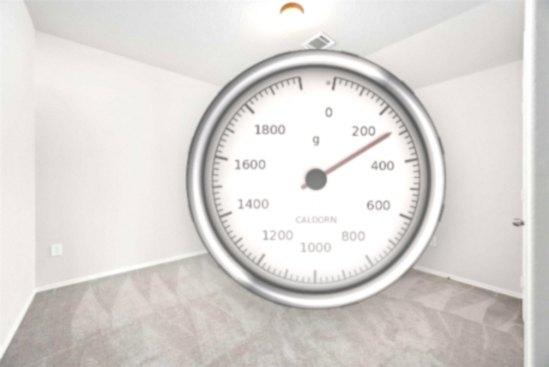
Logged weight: 280 g
